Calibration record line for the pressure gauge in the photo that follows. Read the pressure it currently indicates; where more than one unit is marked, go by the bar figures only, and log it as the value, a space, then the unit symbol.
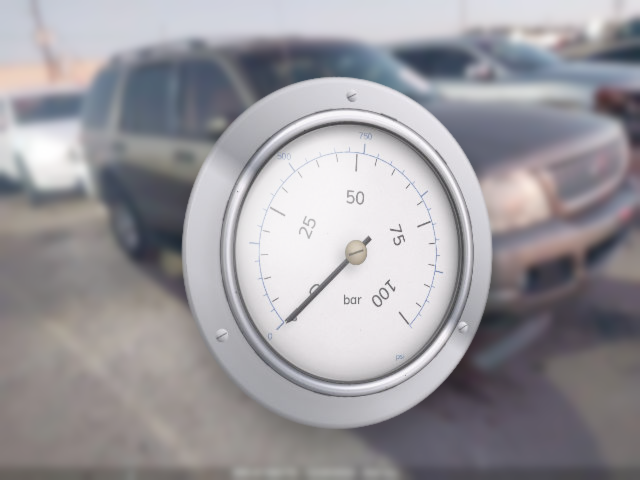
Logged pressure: 0 bar
